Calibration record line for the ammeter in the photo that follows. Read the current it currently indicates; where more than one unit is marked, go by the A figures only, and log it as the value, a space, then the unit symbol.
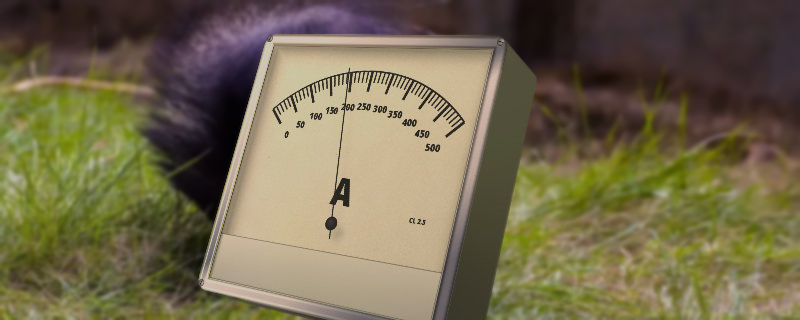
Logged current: 200 A
